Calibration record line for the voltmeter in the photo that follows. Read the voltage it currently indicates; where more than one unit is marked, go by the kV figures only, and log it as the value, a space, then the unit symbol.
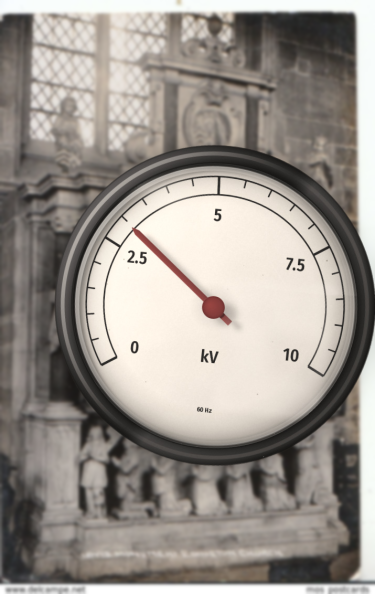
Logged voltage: 3 kV
